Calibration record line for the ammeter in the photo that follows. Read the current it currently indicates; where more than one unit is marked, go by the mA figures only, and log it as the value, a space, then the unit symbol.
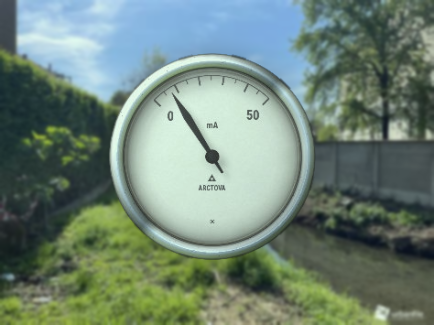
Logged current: 7.5 mA
